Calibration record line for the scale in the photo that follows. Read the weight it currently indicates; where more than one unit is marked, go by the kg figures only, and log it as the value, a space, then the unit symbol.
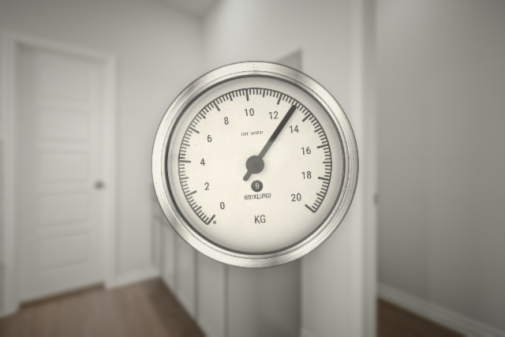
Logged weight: 13 kg
